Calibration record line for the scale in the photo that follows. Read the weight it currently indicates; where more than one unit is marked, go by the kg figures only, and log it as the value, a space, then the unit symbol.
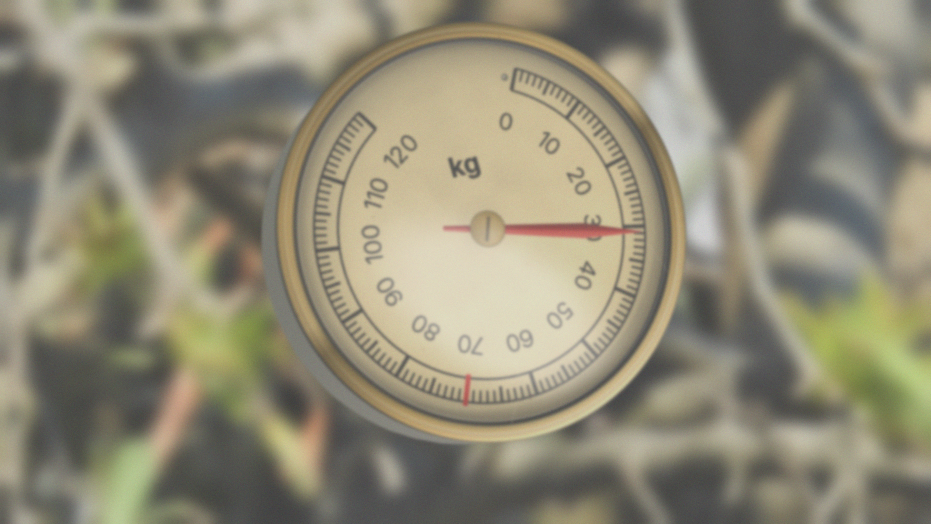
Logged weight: 31 kg
